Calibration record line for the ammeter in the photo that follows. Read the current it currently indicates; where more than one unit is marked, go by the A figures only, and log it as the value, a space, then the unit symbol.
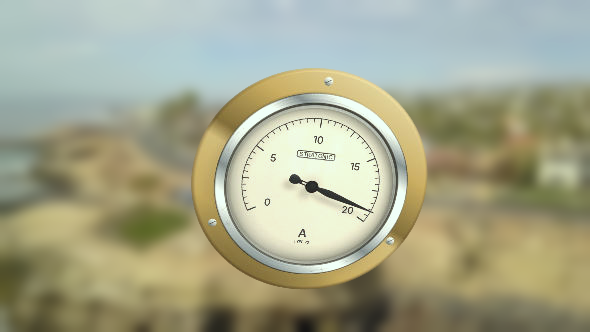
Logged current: 19 A
